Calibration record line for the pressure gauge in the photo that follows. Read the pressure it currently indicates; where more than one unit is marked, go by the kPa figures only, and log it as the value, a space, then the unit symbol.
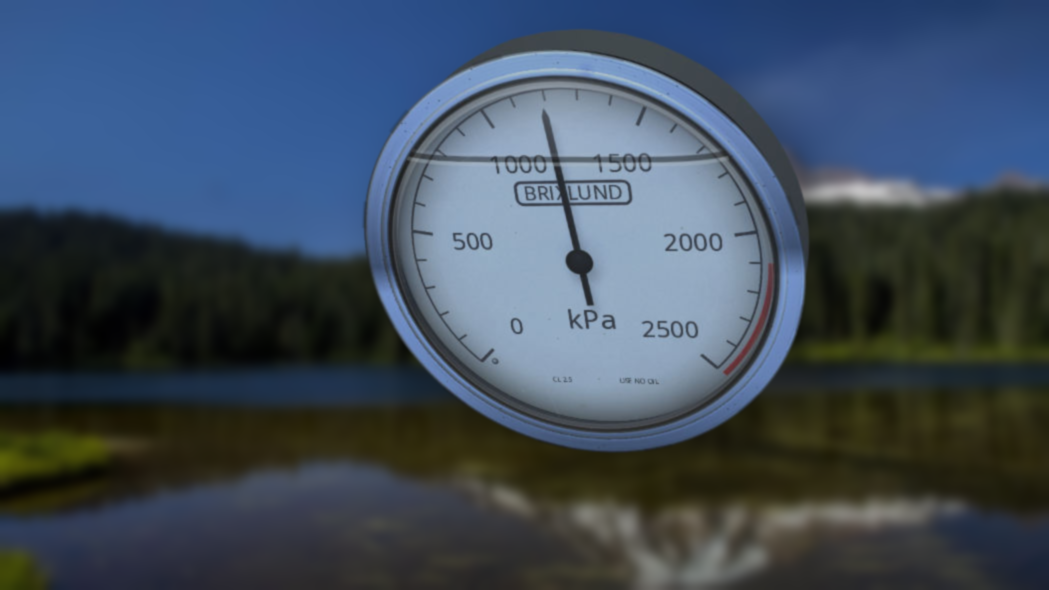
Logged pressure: 1200 kPa
